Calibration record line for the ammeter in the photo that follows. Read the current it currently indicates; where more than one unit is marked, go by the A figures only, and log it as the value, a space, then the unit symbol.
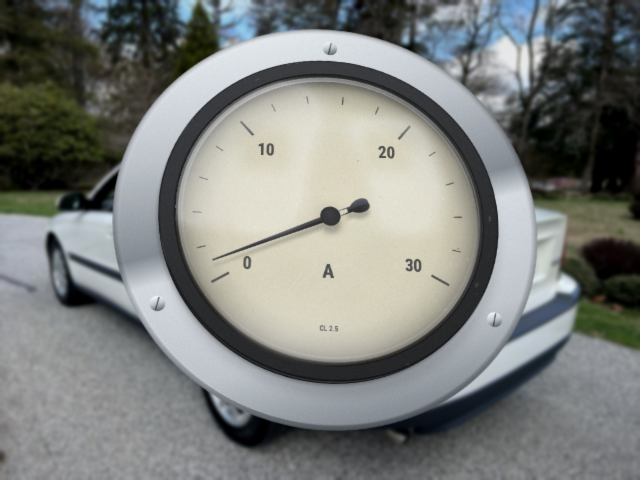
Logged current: 1 A
